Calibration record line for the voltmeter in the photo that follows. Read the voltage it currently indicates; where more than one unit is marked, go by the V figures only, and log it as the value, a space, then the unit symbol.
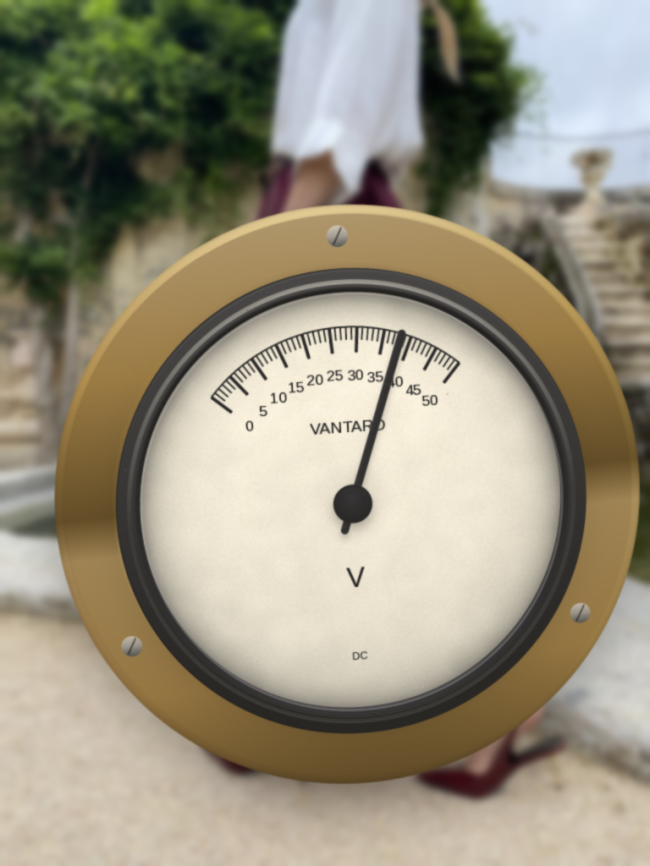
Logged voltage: 38 V
